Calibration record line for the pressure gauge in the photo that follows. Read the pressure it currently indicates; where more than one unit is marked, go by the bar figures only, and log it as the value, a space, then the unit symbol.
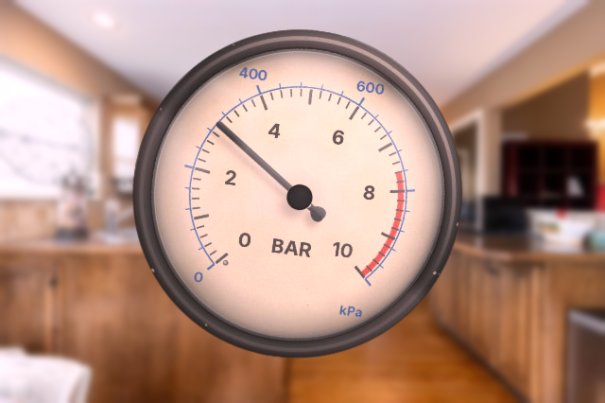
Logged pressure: 3 bar
